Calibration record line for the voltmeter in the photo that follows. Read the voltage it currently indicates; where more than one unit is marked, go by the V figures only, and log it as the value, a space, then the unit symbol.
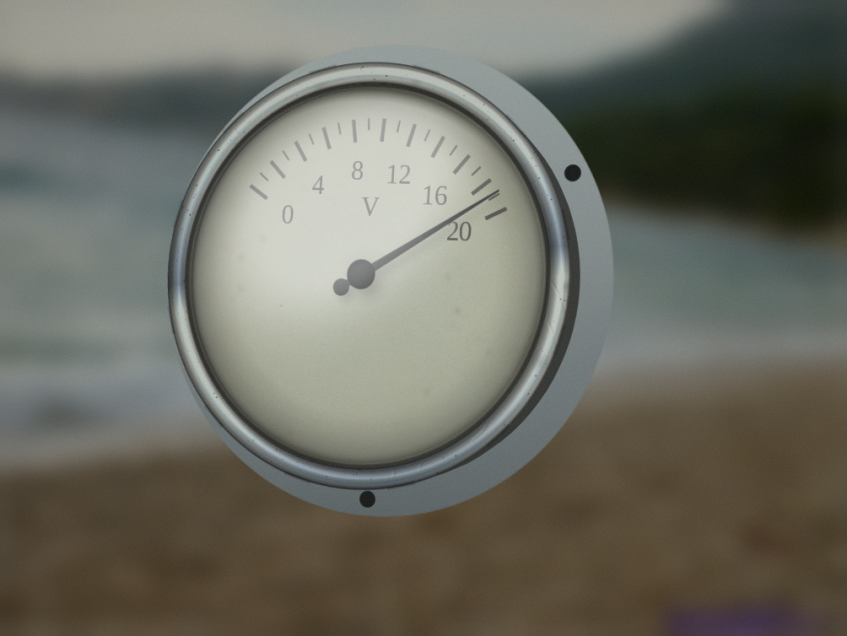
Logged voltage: 19 V
